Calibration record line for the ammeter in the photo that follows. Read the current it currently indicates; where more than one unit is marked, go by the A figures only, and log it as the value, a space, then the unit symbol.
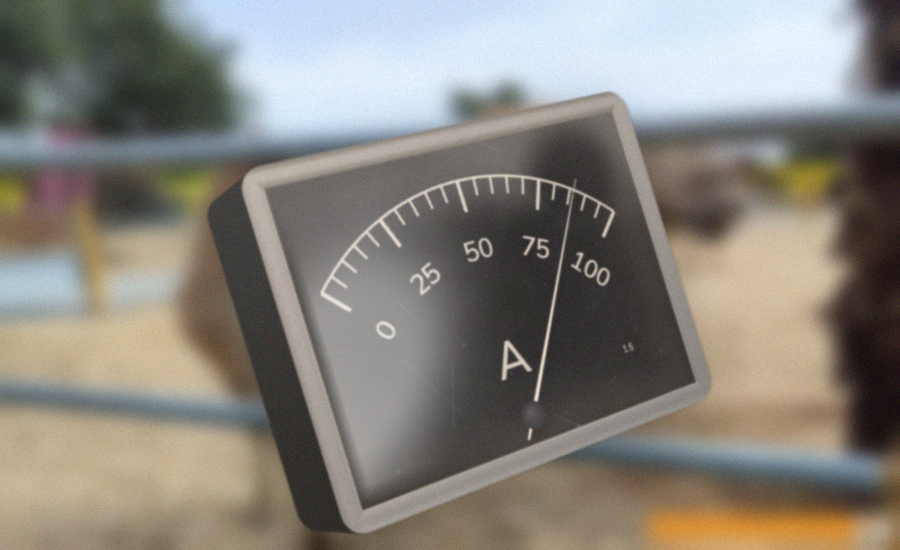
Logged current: 85 A
